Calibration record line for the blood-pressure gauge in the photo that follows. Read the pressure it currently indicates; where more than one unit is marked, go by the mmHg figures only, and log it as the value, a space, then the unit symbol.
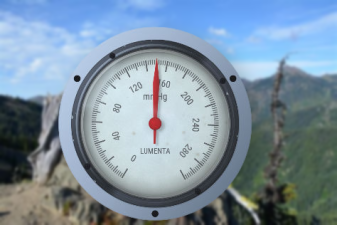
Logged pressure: 150 mmHg
